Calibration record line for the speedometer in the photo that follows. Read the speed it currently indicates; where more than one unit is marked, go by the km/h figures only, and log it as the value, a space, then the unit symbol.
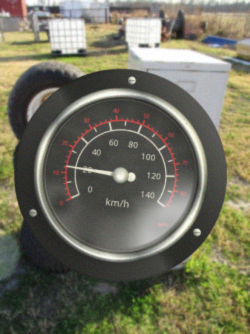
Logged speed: 20 km/h
